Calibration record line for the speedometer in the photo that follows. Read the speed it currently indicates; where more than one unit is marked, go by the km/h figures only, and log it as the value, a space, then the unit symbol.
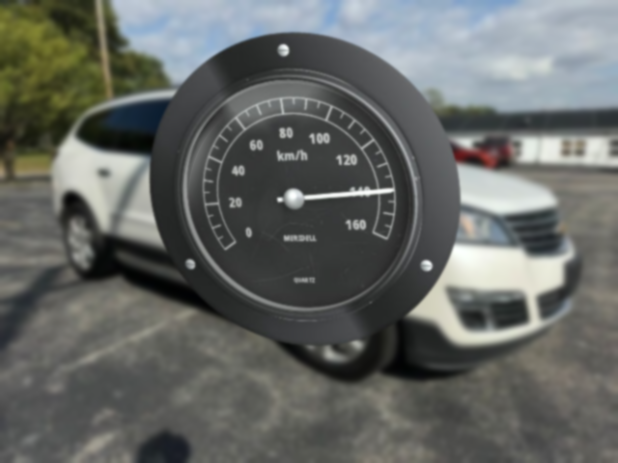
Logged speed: 140 km/h
